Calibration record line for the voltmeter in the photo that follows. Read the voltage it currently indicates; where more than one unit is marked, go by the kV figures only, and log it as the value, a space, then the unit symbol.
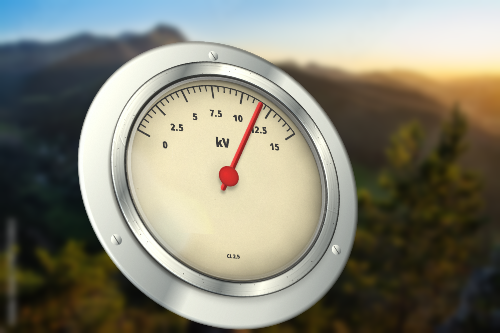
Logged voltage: 11.5 kV
